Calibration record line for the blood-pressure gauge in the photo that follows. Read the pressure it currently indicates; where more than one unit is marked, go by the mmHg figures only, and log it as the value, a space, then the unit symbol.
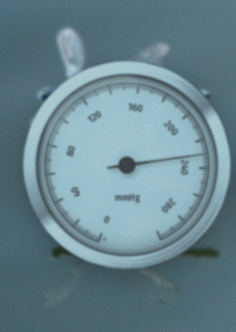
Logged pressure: 230 mmHg
